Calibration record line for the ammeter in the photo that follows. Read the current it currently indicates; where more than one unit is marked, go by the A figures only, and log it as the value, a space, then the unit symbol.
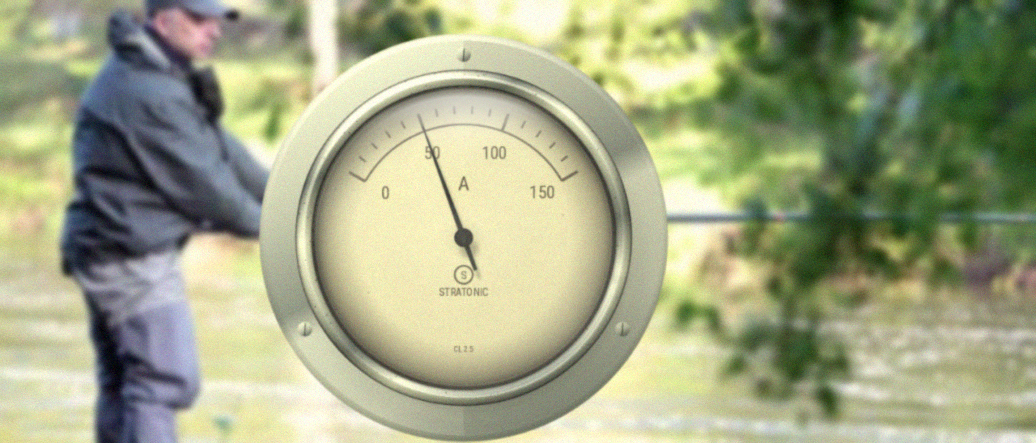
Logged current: 50 A
